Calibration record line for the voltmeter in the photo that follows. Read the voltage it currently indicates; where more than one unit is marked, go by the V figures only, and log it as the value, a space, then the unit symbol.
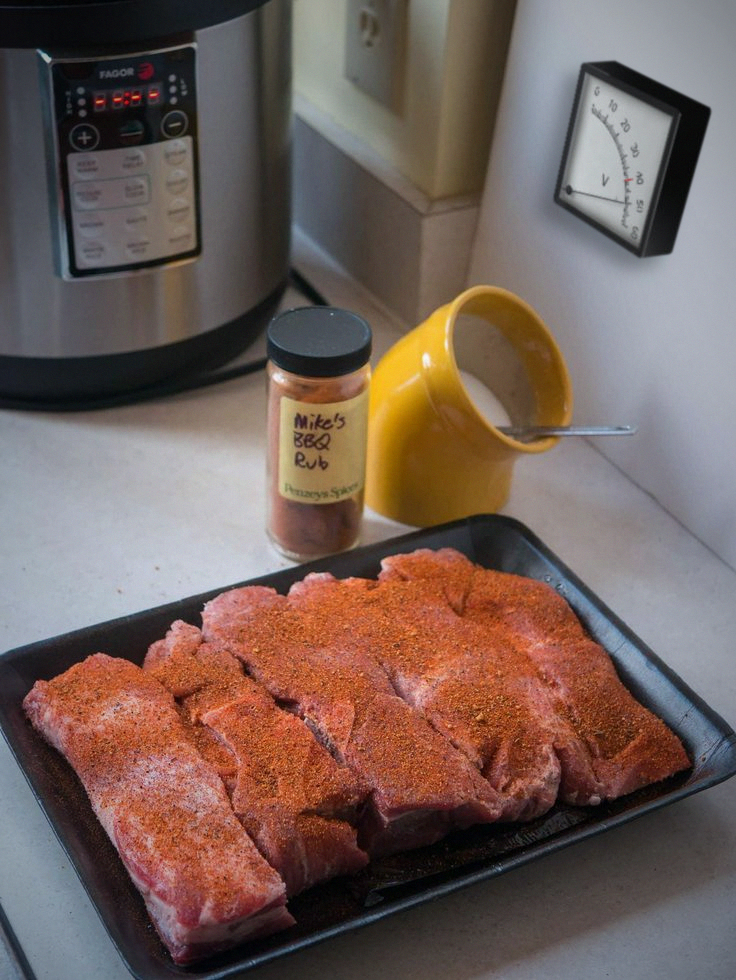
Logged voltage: 50 V
